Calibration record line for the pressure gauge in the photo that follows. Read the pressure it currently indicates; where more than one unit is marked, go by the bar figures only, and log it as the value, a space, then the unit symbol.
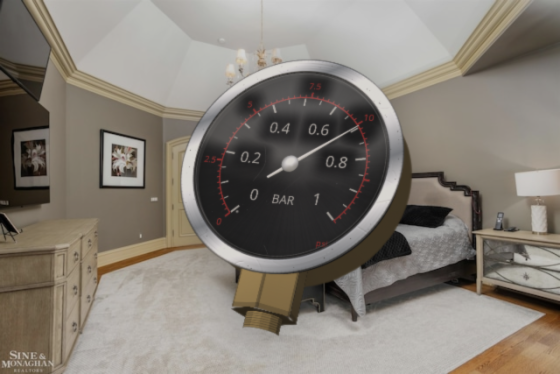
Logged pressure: 0.7 bar
